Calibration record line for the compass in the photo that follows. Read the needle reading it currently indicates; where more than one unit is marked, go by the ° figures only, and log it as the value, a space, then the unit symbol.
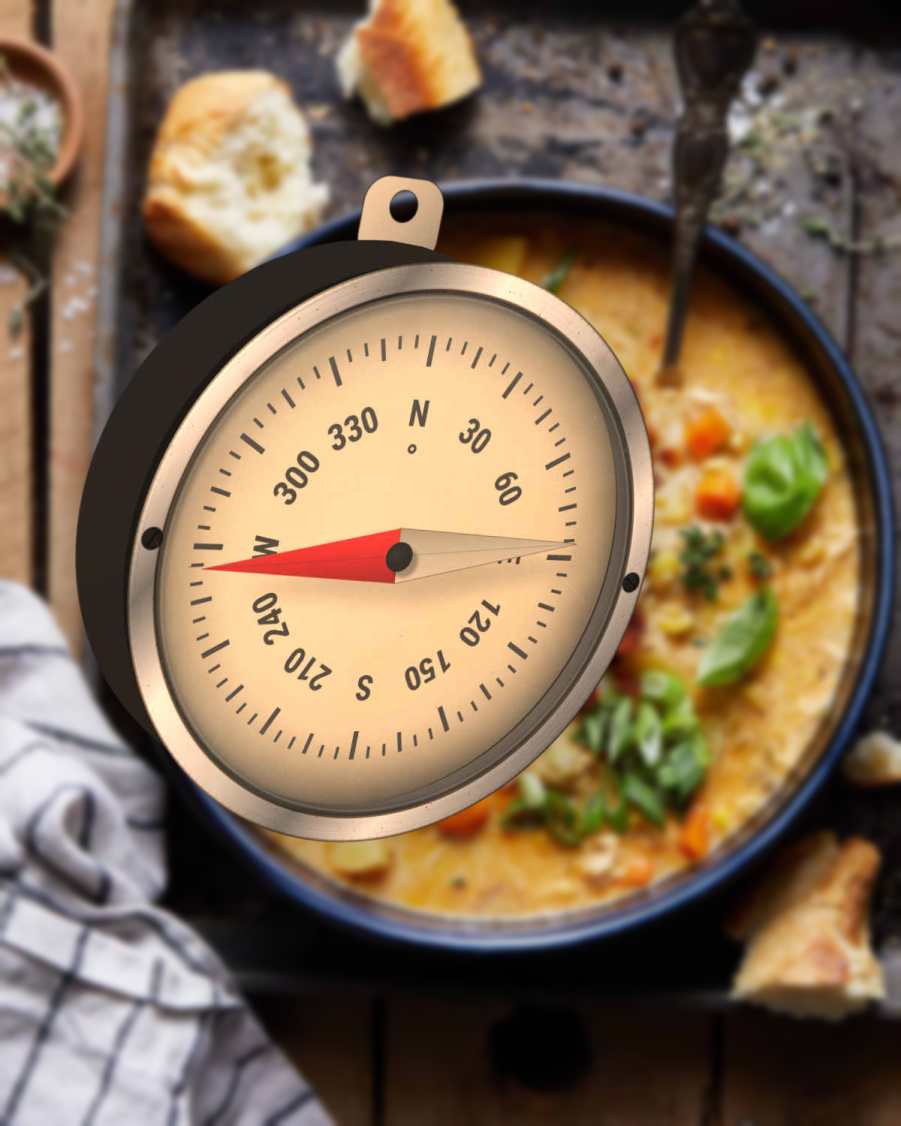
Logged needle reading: 265 °
